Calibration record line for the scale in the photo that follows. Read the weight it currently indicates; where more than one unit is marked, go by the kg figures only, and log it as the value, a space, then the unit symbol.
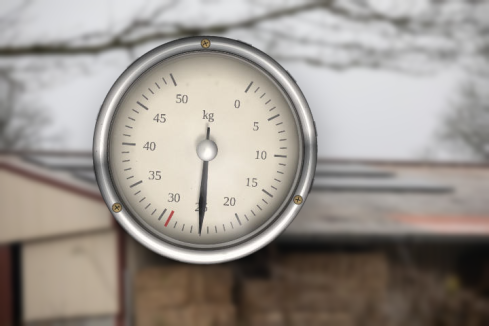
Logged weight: 25 kg
